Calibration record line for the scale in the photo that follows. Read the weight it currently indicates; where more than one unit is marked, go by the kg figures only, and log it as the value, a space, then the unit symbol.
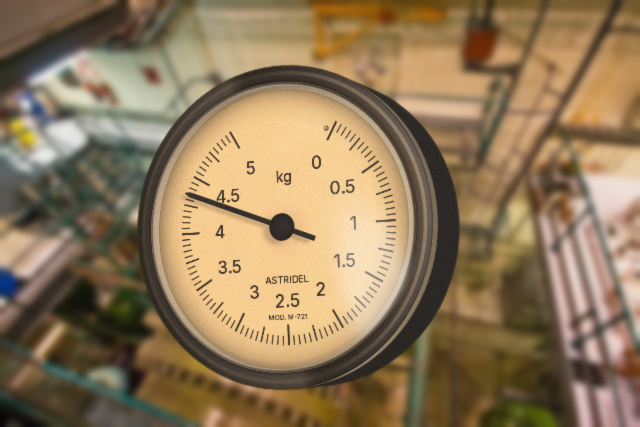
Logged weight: 4.35 kg
